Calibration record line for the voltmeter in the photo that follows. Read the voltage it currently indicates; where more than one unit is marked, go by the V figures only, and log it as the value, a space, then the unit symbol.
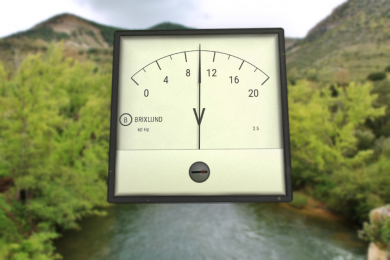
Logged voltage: 10 V
